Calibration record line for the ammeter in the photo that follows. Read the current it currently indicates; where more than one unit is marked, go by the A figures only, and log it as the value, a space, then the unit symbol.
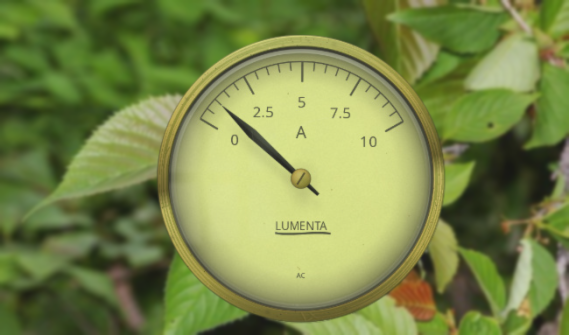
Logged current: 1 A
